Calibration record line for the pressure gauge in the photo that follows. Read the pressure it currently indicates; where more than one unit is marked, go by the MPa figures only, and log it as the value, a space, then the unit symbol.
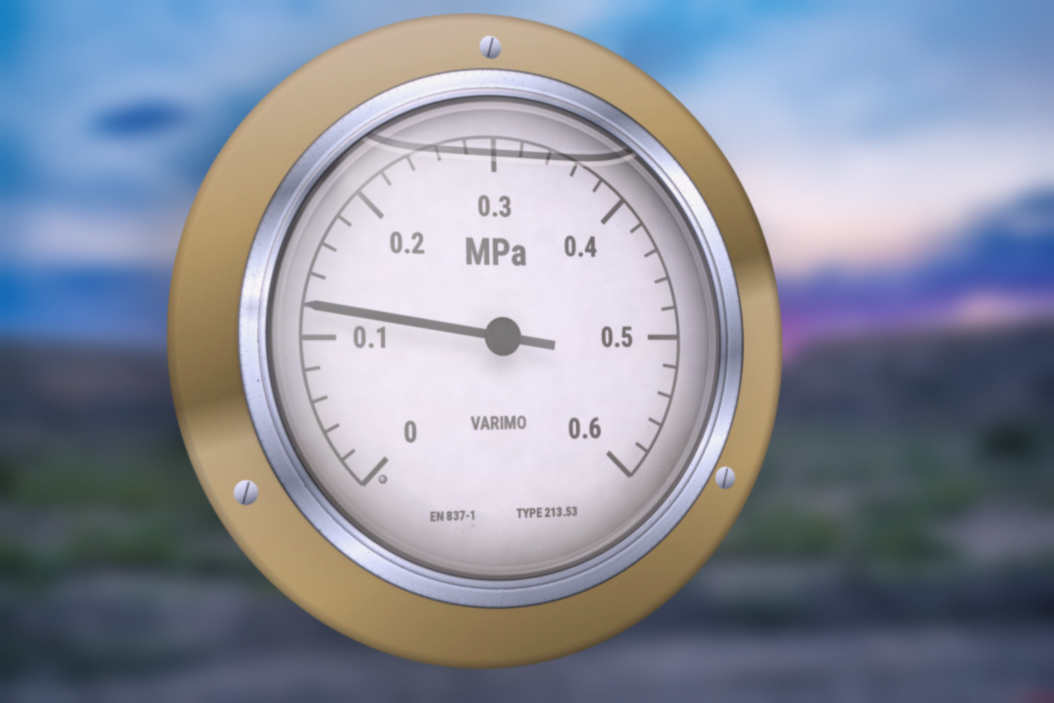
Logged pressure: 0.12 MPa
